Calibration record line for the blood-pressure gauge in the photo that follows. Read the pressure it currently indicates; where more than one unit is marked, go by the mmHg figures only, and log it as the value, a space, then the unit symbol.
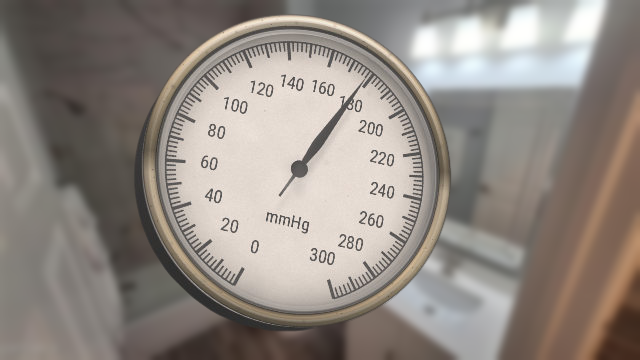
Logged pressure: 178 mmHg
